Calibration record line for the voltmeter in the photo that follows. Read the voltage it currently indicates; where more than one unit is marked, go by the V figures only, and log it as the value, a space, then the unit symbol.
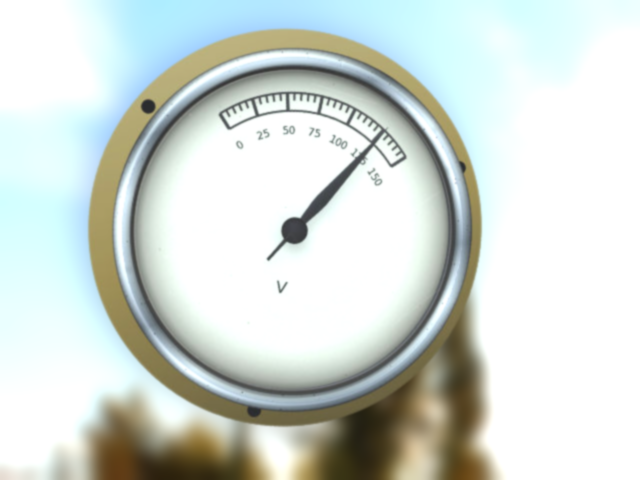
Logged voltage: 125 V
